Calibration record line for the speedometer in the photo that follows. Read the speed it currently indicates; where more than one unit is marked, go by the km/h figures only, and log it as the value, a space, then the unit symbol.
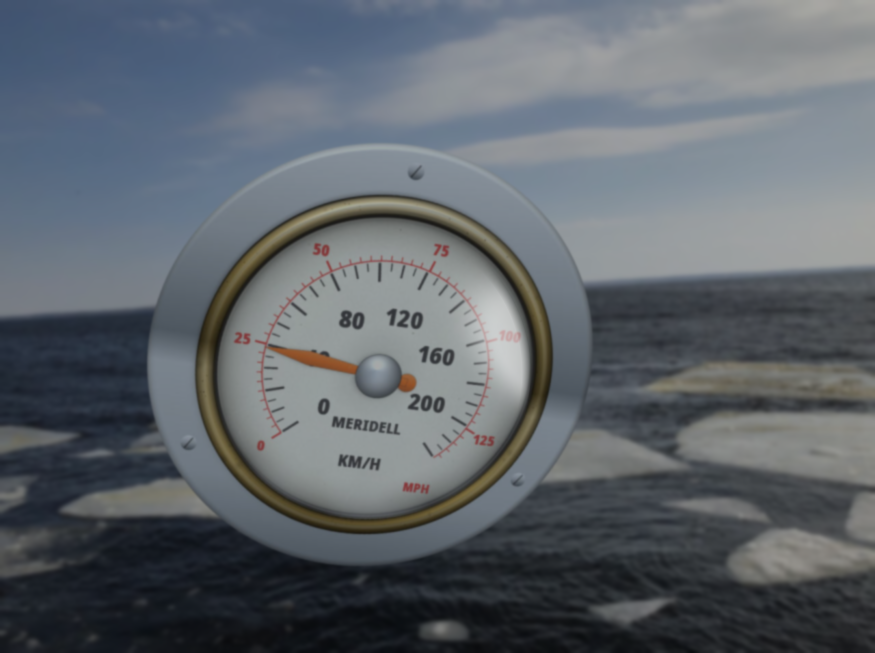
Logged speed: 40 km/h
